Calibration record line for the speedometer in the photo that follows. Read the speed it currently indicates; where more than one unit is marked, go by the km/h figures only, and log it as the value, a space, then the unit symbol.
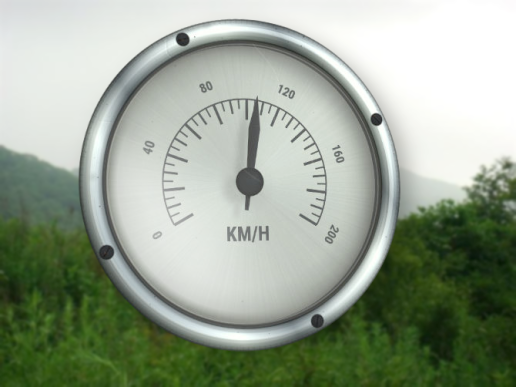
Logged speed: 105 km/h
